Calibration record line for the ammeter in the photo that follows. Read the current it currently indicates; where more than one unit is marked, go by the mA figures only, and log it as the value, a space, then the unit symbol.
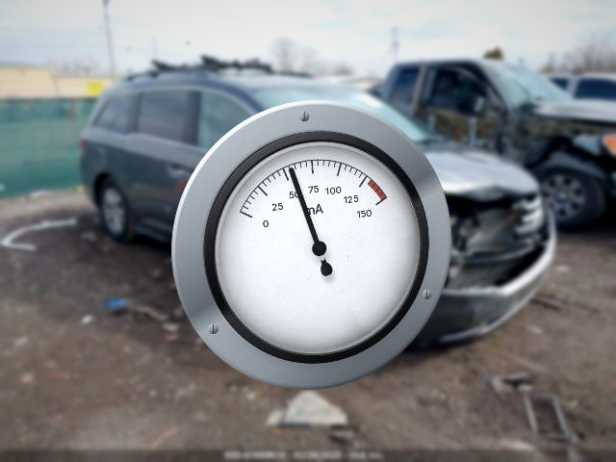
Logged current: 55 mA
